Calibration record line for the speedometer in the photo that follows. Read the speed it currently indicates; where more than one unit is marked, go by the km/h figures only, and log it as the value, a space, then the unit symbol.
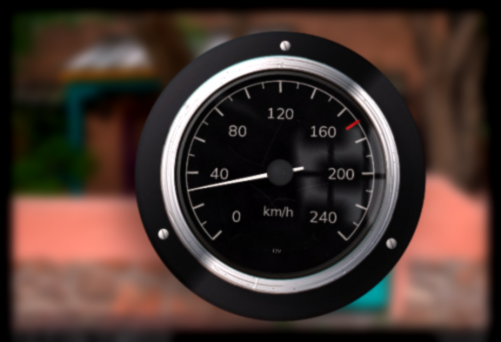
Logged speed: 30 km/h
